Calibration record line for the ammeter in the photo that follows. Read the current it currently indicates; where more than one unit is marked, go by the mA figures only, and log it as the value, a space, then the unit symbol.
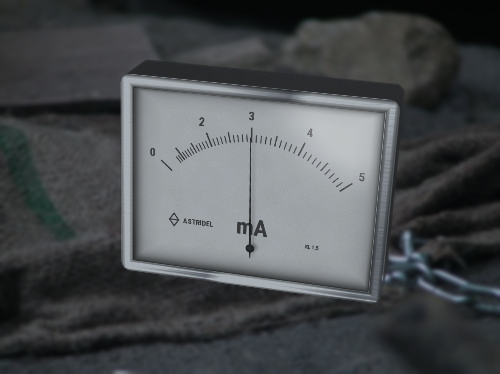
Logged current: 3 mA
